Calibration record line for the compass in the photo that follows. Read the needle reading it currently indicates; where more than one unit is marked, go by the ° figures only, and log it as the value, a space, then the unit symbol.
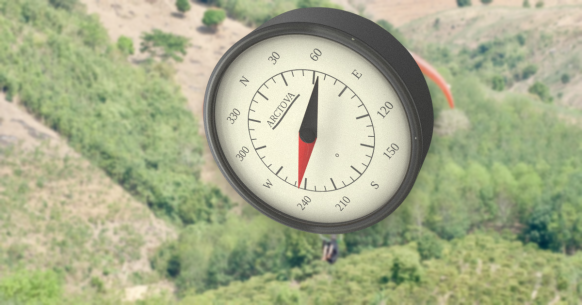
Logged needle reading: 245 °
